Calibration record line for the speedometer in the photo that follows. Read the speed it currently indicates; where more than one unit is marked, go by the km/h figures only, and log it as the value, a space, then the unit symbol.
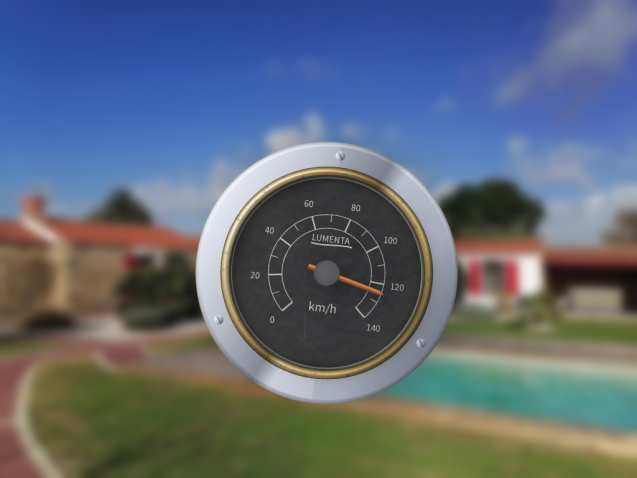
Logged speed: 125 km/h
